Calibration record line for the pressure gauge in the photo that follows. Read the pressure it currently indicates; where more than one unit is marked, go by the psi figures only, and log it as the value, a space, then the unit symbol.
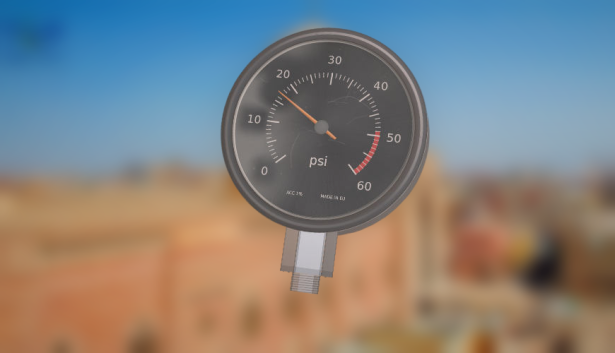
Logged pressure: 17 psi
